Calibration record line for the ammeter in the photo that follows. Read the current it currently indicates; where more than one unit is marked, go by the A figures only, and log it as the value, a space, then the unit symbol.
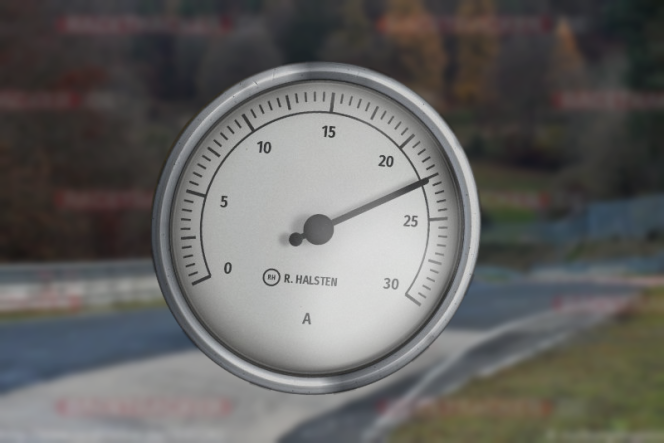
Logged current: 22.5 A
